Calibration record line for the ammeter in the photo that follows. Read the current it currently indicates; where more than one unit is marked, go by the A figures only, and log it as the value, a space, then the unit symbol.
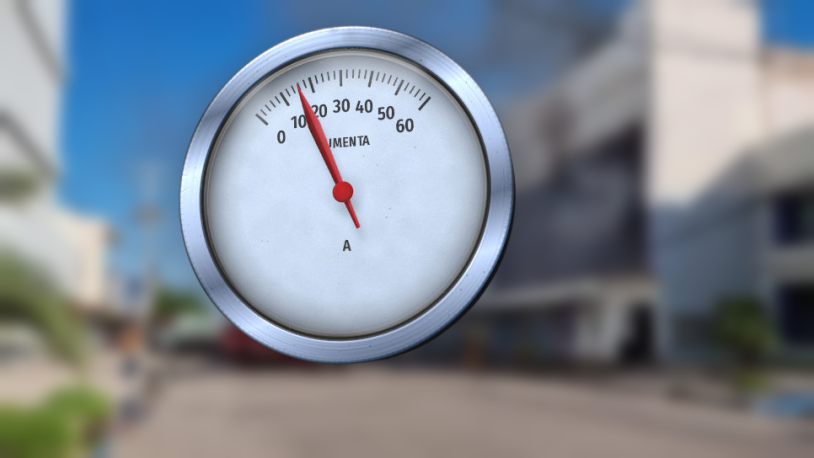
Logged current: 16 A
